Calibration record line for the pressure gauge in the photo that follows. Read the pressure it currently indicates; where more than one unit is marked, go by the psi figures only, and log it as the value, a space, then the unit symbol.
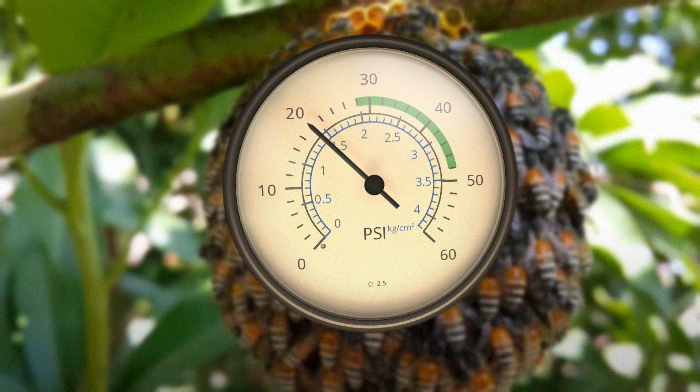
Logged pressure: 20 psi
